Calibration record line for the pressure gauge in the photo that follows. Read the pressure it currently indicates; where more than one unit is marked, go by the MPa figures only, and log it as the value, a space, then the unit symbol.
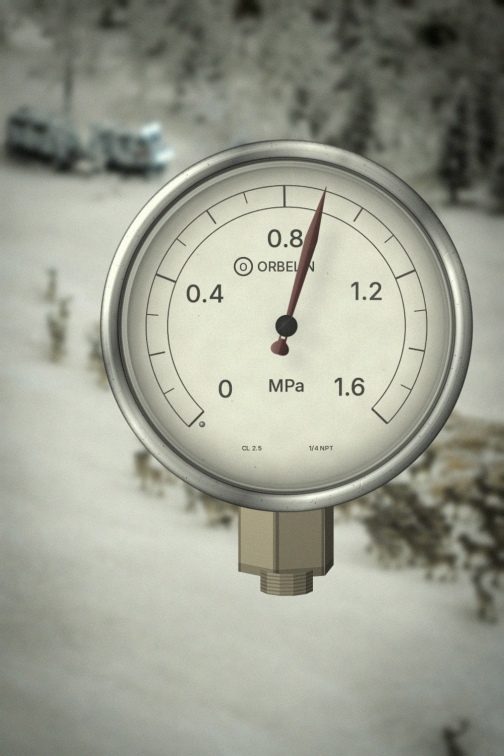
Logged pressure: 0.9 MPa
